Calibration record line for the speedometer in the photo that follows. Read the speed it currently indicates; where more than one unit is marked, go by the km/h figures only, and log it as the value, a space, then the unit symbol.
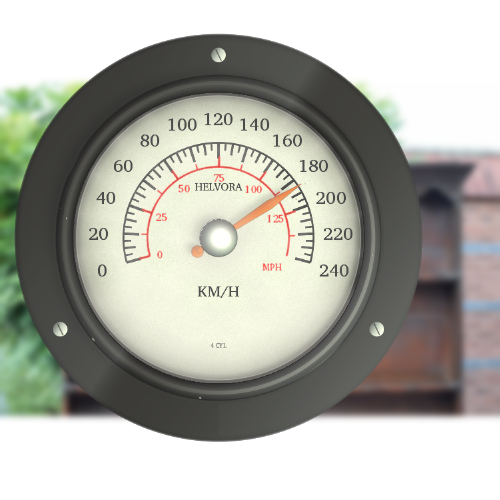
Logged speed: 185 km/h
